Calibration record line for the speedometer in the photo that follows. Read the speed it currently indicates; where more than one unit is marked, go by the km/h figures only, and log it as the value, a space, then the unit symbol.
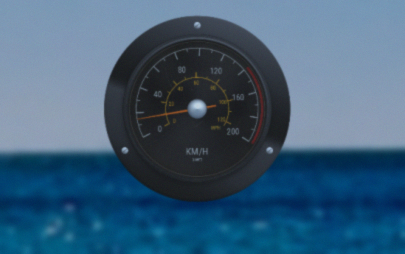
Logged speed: 15 km/h
